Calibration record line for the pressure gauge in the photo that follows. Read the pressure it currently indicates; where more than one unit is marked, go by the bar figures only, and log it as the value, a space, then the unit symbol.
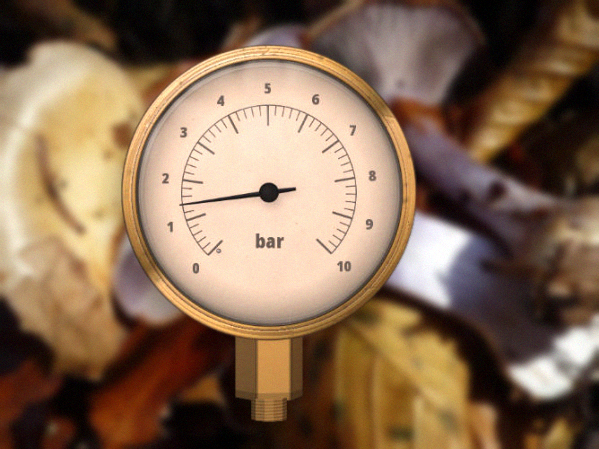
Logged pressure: 1.4 bar
